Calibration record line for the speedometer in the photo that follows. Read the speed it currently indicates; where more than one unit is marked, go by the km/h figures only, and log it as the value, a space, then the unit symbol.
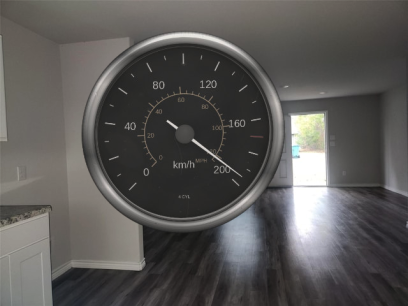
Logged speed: 195 km/h
